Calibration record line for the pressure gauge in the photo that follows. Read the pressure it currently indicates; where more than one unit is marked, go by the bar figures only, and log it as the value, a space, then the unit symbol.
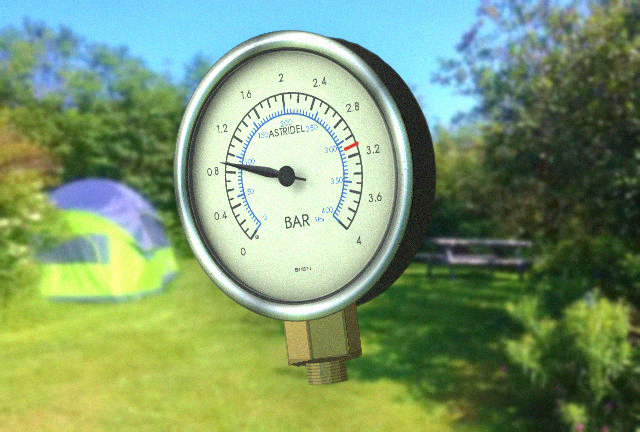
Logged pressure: 0.9 bar
